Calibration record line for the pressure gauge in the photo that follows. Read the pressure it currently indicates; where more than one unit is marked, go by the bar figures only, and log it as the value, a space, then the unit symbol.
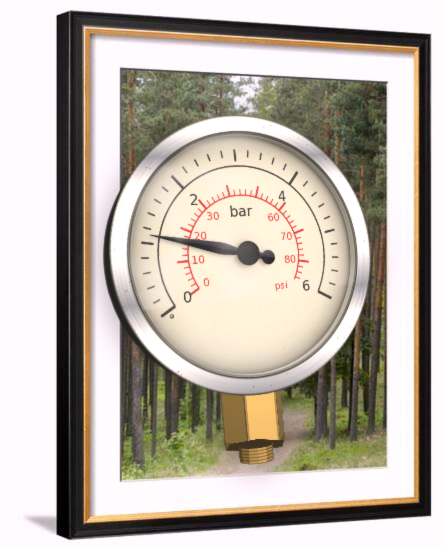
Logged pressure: 1.1 bar
